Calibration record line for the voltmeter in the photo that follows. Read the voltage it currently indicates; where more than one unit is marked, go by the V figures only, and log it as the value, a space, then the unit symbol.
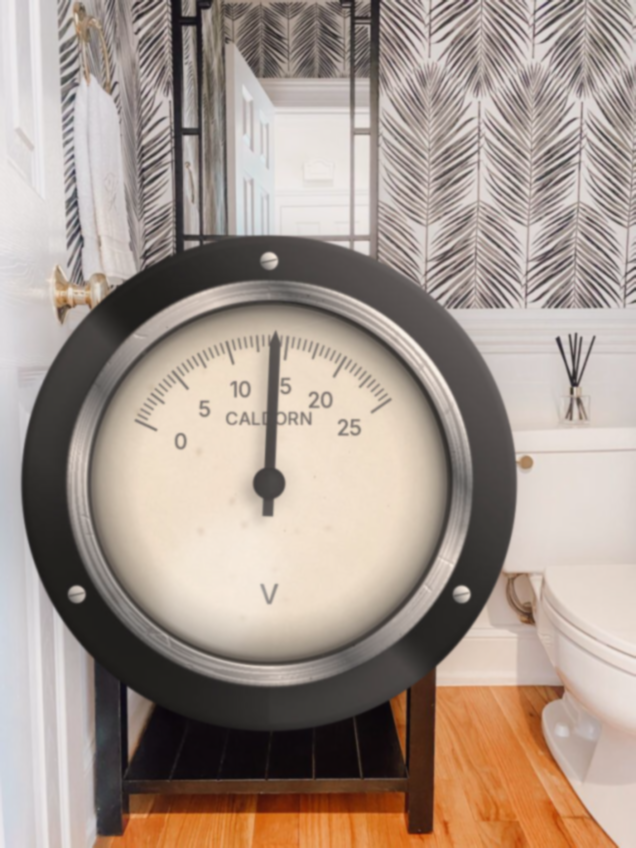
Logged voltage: 14 V
